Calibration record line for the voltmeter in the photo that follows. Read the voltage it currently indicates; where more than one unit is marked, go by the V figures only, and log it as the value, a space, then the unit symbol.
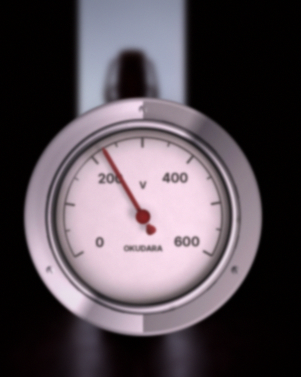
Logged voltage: 225 V
